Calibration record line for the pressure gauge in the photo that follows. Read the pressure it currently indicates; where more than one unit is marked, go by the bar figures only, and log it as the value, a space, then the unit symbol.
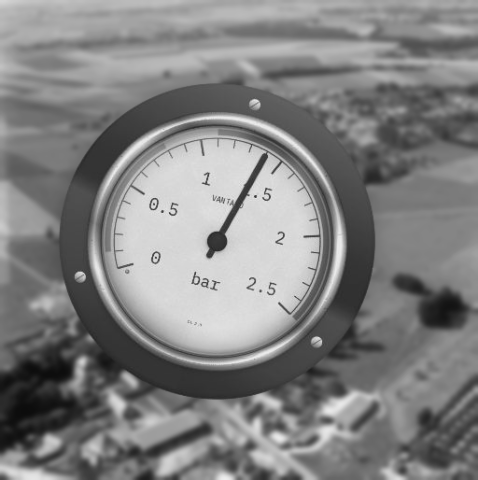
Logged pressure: 1.4 bar
